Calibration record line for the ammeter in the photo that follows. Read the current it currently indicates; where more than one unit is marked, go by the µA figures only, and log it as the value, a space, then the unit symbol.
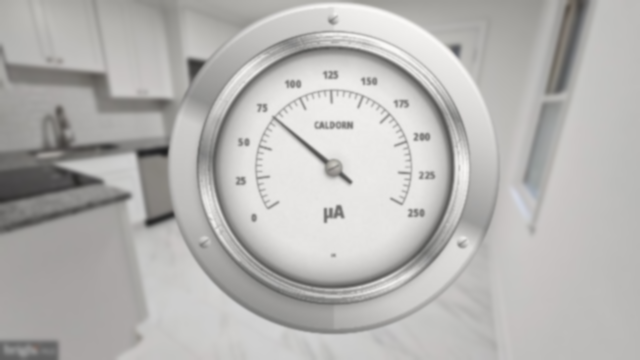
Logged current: 75 µA
